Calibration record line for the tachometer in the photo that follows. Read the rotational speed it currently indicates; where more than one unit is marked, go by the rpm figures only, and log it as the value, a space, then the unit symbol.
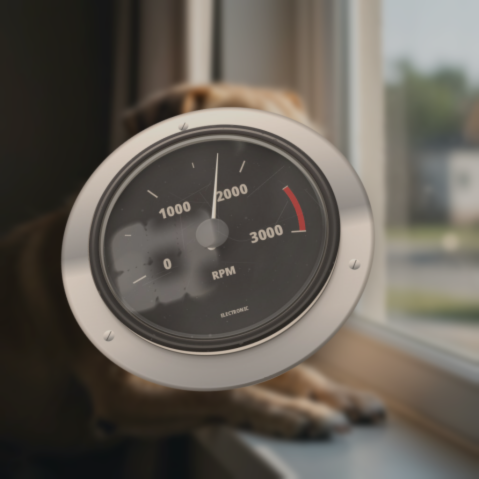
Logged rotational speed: 1750 rpm
